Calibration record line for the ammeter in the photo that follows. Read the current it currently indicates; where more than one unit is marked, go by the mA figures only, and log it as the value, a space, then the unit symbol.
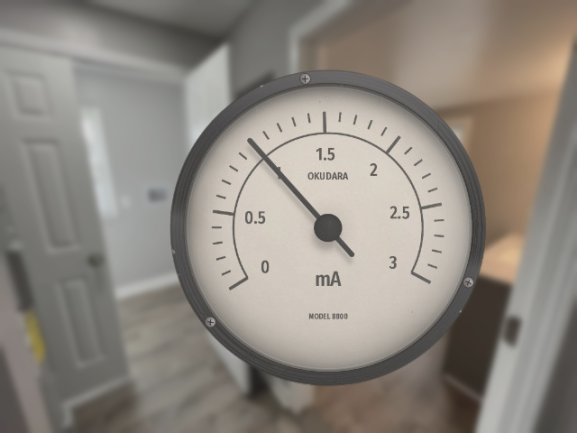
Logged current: 1 mA
